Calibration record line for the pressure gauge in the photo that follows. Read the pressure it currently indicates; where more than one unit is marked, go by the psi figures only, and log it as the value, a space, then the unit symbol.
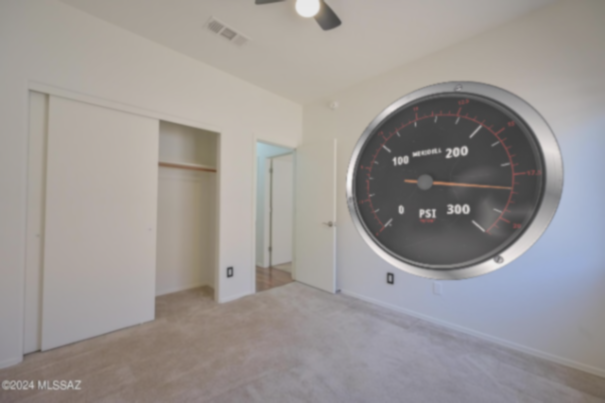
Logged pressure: 260 psi
